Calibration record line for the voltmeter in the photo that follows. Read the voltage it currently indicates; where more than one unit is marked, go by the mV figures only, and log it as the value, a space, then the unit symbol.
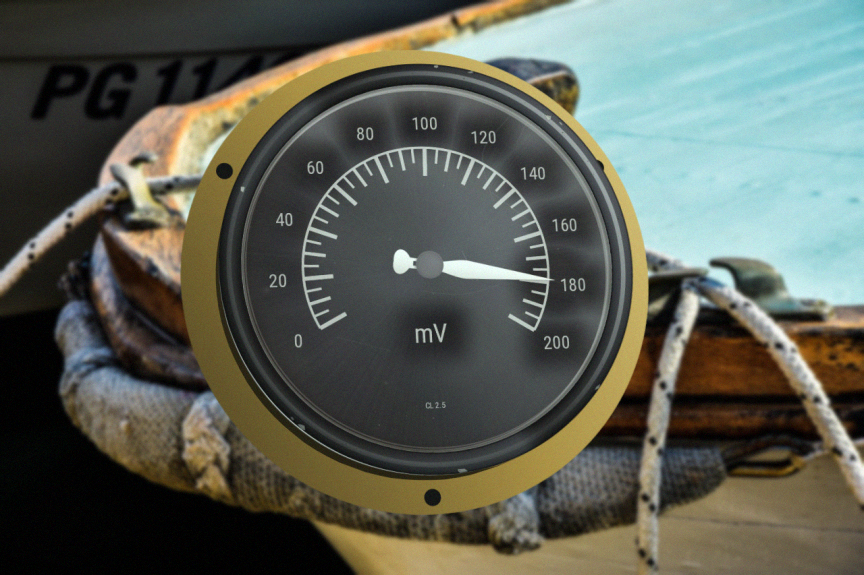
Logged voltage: 180 mV
